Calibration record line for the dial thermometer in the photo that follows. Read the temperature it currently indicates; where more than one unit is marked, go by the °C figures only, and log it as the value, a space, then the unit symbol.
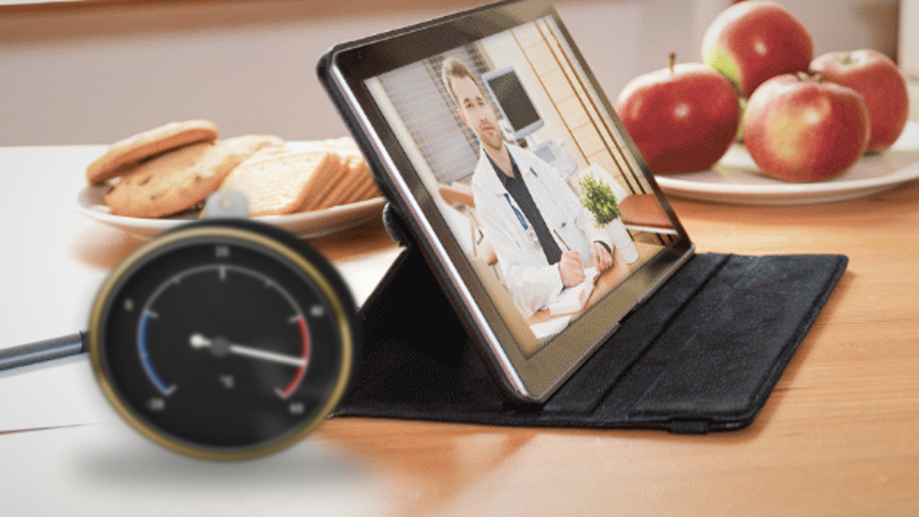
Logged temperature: 50 °C
